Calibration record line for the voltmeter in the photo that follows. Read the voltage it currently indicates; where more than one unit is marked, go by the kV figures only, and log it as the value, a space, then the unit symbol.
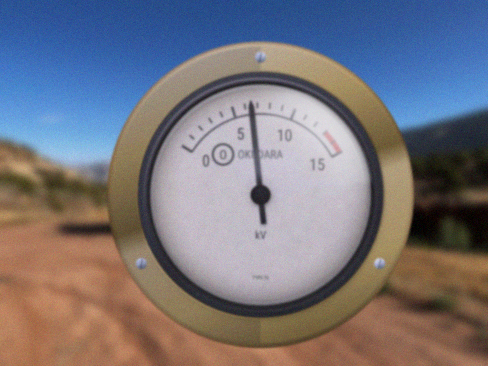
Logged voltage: 6.5 kV
